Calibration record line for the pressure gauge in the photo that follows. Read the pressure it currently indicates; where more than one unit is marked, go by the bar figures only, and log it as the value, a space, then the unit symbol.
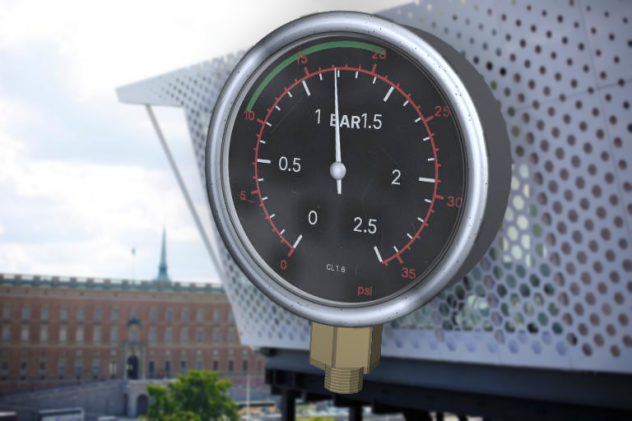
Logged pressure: 1.2 bar
